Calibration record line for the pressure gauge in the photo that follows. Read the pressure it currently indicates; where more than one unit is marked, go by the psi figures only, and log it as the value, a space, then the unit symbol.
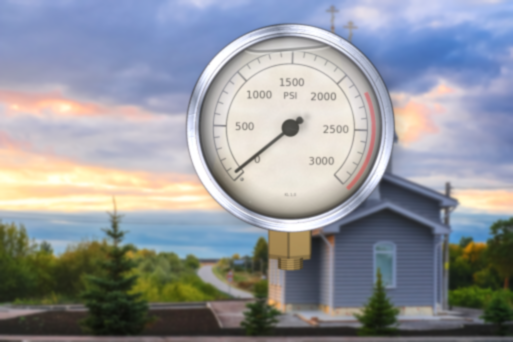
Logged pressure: 50 psi
